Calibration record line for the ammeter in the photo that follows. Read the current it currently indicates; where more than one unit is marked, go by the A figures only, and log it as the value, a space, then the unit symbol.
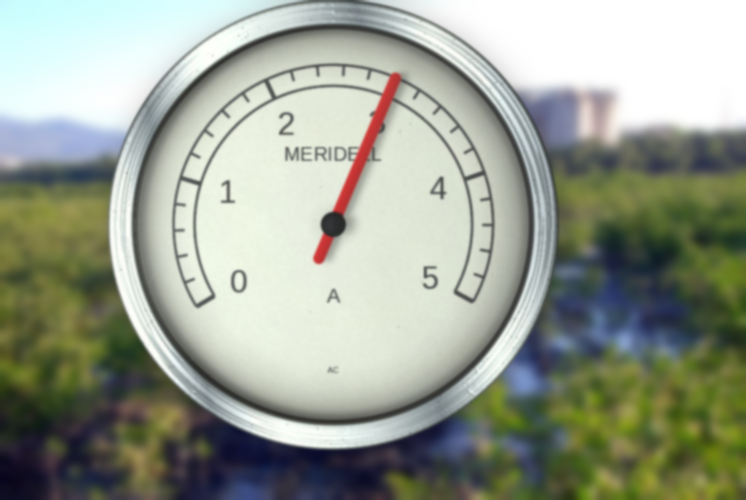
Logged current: 3 A
